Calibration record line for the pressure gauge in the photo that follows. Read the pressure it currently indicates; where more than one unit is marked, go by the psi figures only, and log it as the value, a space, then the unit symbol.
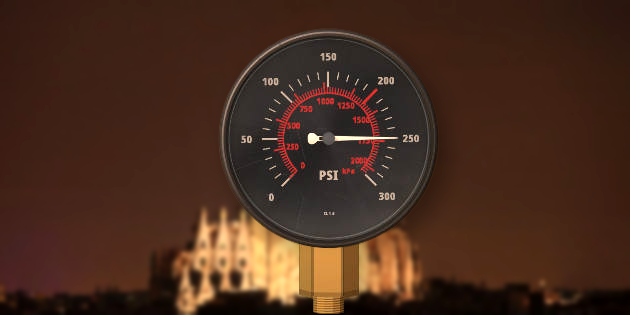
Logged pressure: 250 psi
